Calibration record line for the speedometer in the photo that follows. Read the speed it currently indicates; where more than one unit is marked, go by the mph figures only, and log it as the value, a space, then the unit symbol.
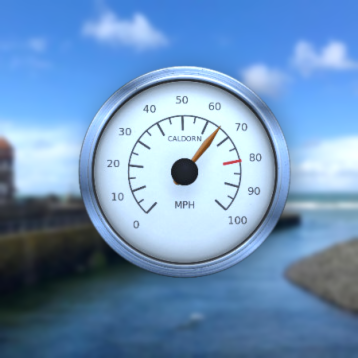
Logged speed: 65 mph
